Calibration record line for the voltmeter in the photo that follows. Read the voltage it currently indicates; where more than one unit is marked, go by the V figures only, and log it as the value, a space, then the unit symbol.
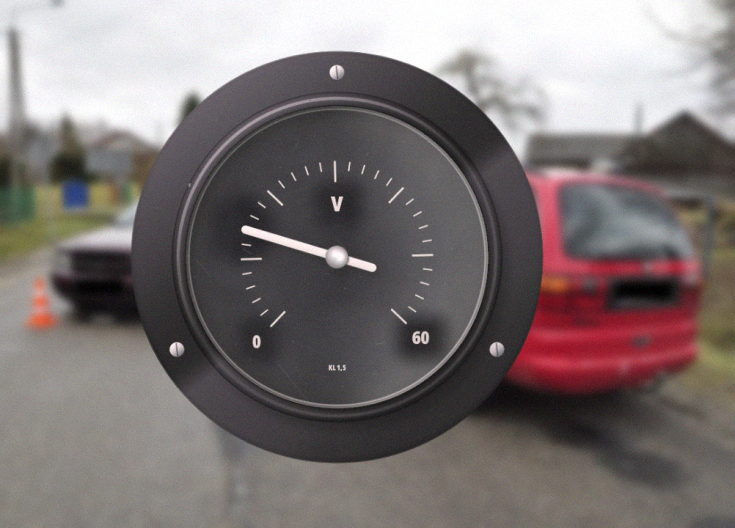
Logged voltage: 14 V
